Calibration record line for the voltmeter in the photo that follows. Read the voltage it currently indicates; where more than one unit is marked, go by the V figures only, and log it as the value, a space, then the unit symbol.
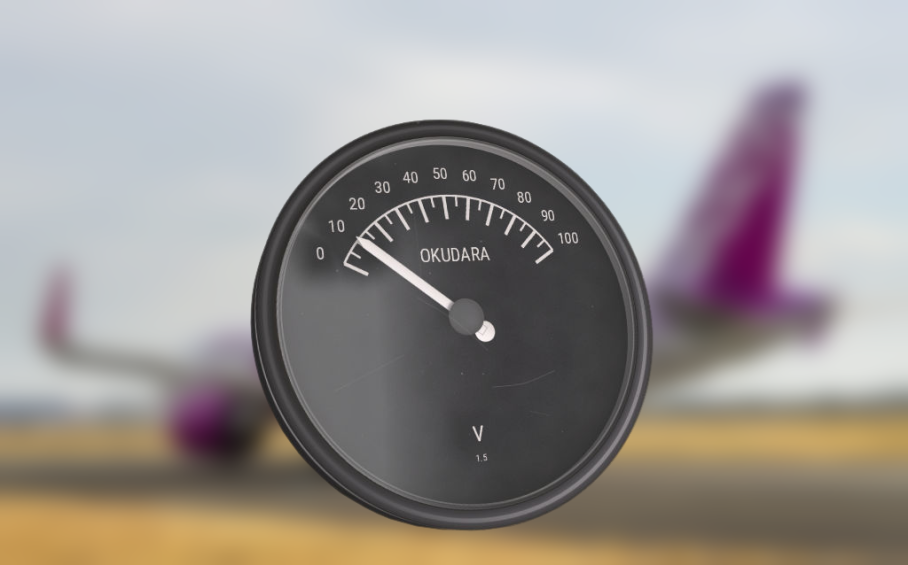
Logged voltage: 10 V
